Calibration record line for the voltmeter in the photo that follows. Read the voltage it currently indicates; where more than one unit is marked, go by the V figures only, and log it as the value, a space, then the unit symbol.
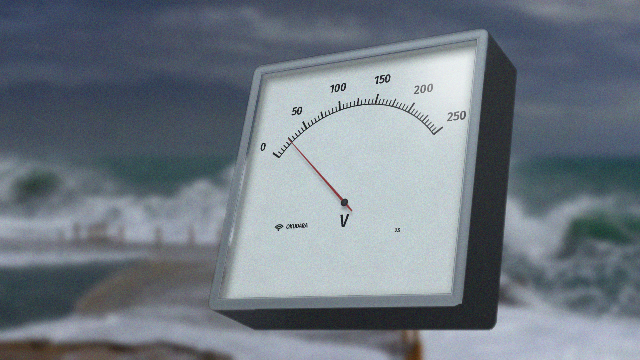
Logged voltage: 25 V
